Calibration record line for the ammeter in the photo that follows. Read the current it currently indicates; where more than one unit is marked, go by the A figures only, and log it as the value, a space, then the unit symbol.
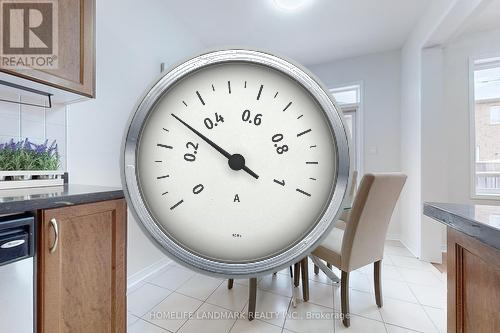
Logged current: 0.3 A
